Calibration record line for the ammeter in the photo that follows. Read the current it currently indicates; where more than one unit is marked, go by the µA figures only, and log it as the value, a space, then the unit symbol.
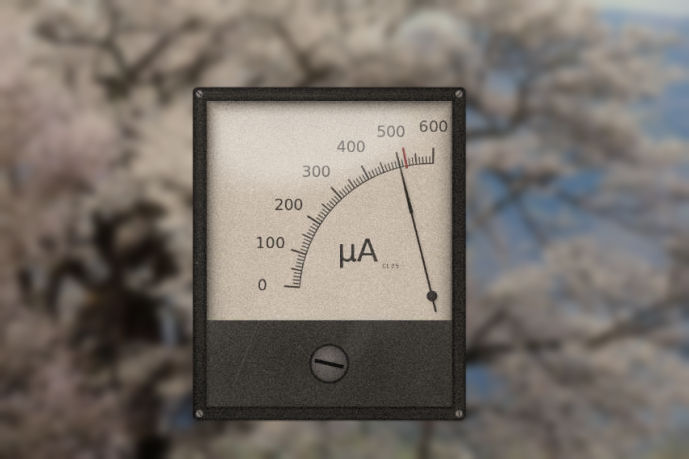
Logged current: 500 µA
